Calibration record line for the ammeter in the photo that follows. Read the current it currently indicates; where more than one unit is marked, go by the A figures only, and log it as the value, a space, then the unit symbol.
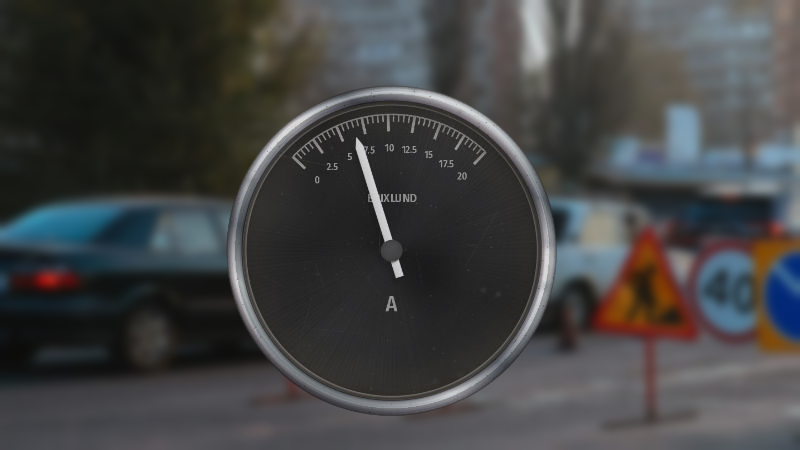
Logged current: 6.5 A
